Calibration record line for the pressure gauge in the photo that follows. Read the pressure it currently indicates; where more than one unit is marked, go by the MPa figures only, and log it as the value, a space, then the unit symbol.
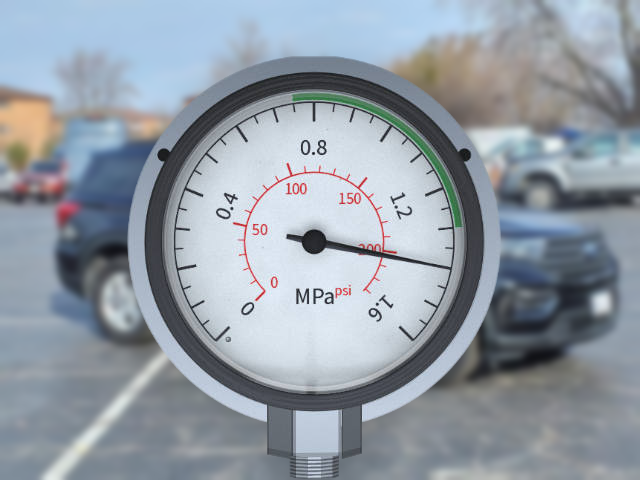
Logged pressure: 1.4 MPa
